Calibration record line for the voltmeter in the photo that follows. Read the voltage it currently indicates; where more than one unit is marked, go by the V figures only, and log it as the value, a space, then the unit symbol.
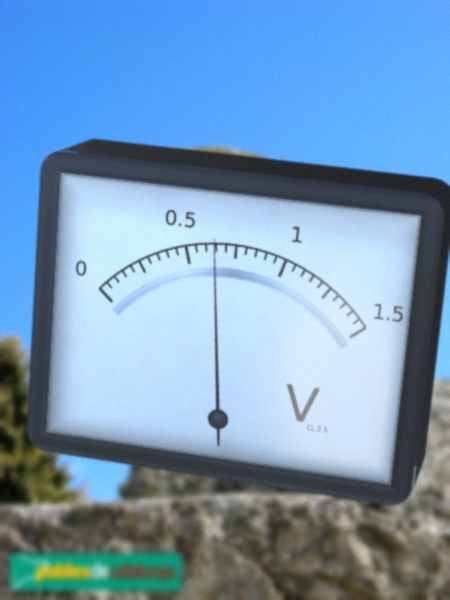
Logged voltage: 0.65 V
